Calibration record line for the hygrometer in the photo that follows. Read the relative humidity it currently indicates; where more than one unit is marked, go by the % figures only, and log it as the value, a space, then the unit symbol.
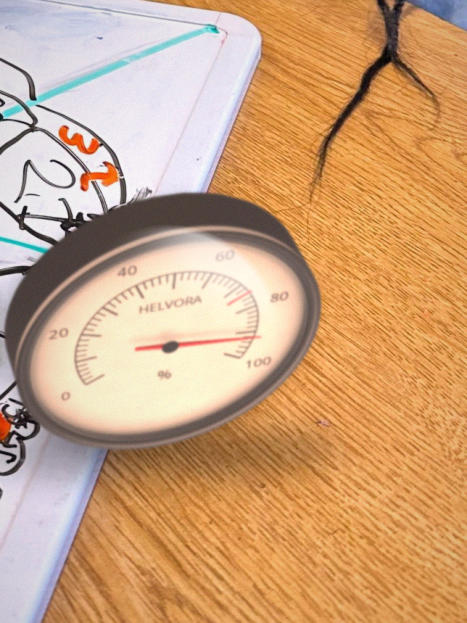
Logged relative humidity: 90 %
